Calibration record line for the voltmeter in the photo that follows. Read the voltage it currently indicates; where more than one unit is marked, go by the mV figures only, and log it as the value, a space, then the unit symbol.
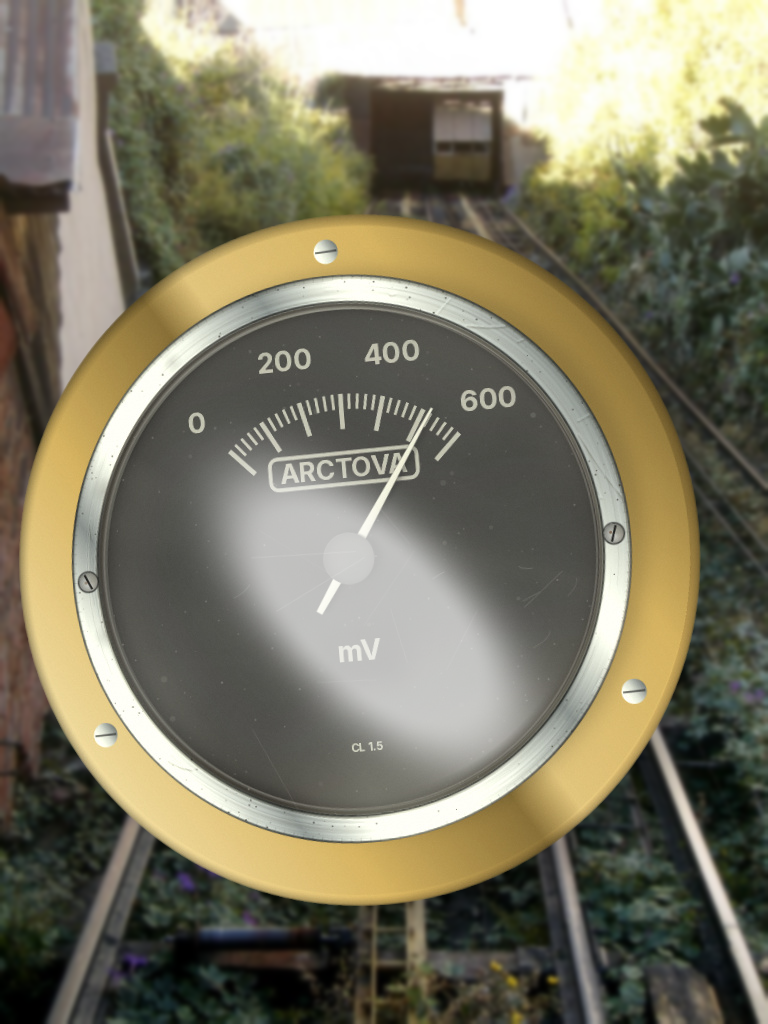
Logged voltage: 520 mV
